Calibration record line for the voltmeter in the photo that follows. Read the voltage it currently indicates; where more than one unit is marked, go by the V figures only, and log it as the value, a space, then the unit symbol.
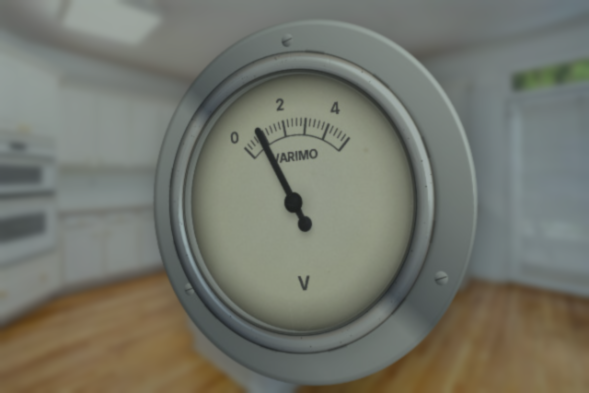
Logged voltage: 1 V
